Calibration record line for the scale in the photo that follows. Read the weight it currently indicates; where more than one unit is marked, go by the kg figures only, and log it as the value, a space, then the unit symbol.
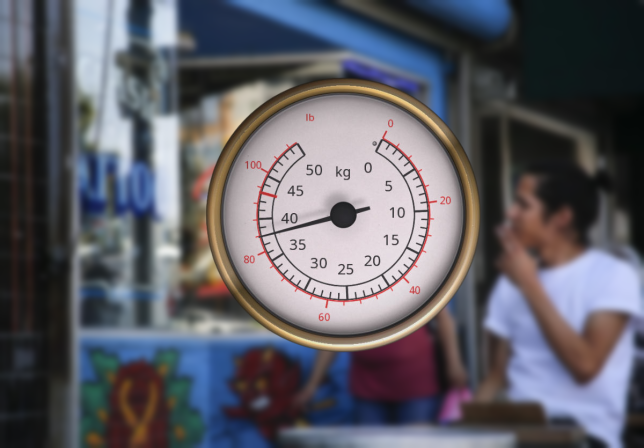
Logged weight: 38 kg
